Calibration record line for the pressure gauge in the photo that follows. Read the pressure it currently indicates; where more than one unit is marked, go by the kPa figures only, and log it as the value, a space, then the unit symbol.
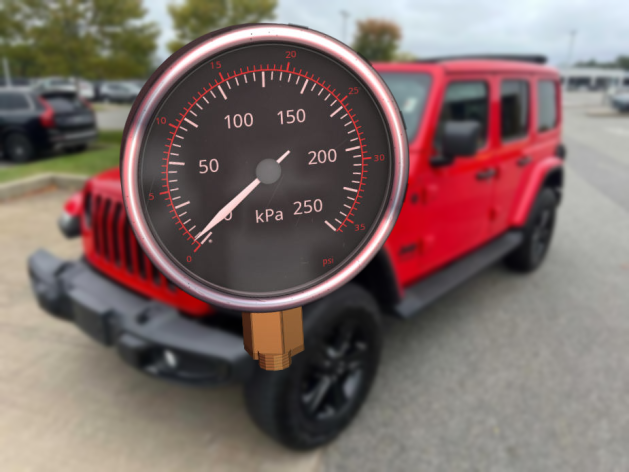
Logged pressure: 5 kPa
